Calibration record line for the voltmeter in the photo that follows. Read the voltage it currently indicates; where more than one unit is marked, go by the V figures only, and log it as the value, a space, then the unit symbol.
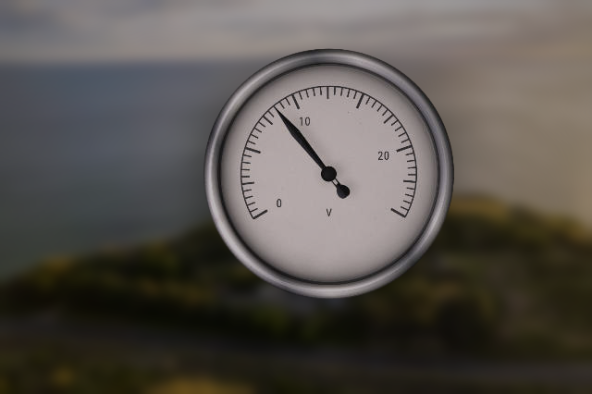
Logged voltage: 8.5 V
